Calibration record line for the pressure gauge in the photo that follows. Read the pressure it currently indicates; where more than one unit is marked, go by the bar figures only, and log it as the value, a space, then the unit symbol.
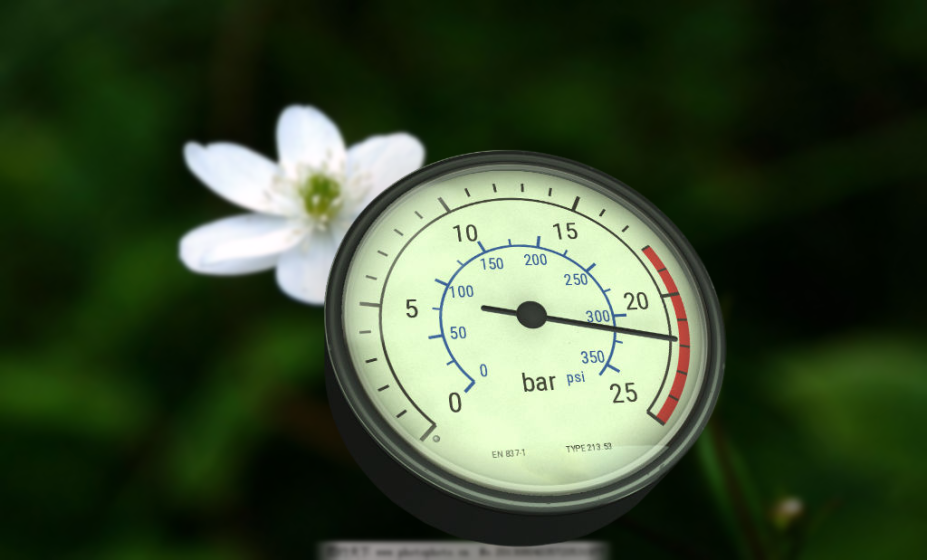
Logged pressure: 22 bar
